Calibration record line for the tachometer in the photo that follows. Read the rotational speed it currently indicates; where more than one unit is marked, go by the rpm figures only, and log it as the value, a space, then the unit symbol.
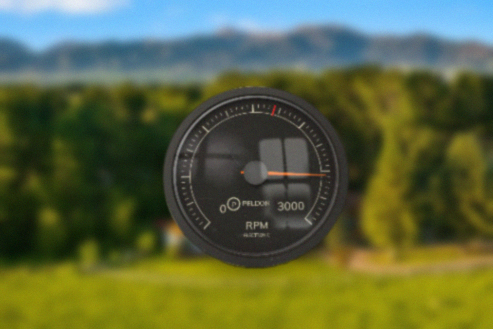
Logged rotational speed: 2550 rpm
